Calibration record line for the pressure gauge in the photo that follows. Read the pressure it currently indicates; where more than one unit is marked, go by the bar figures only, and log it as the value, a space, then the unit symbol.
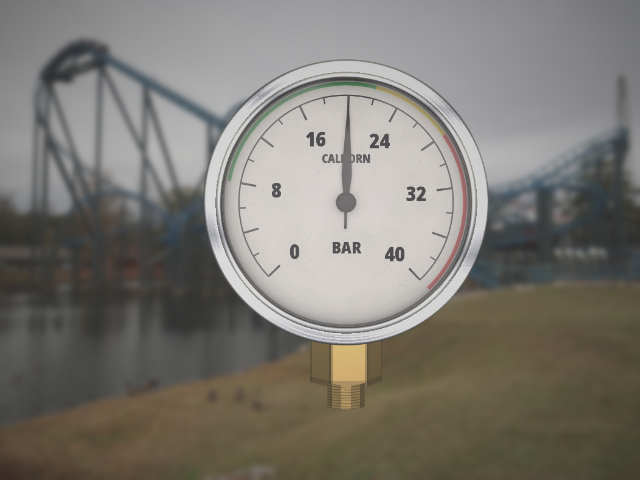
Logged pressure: 20 bar
